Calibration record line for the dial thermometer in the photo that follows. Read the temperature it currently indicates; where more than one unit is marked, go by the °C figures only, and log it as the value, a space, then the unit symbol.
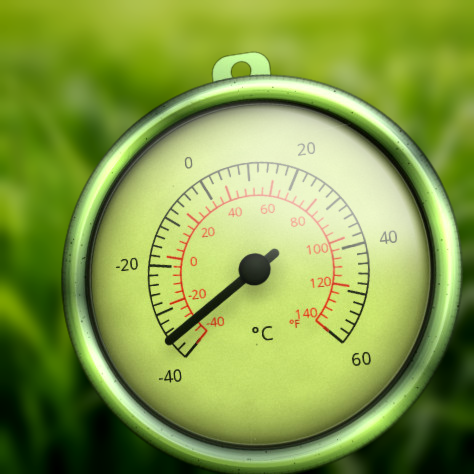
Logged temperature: -36 °C
